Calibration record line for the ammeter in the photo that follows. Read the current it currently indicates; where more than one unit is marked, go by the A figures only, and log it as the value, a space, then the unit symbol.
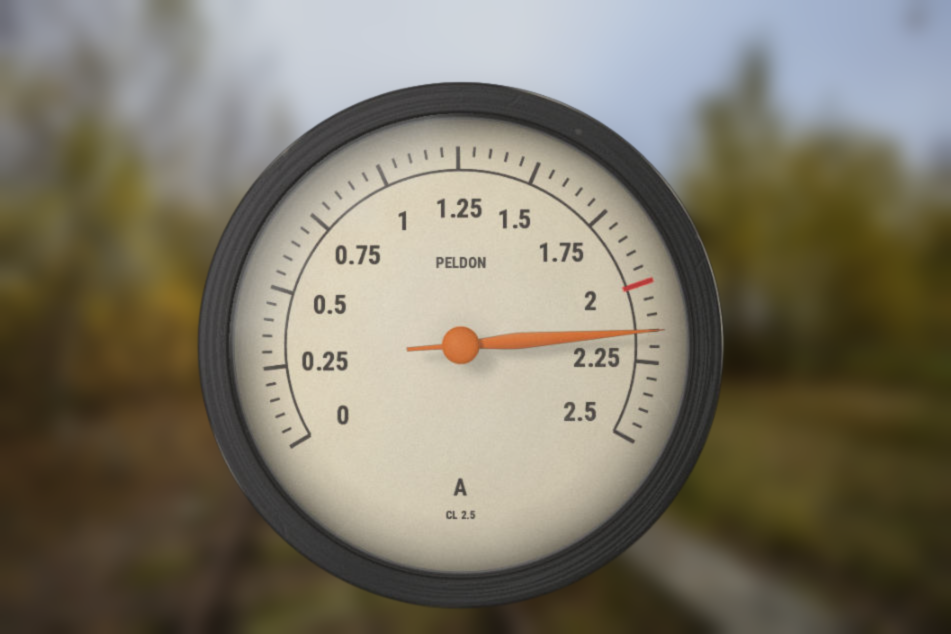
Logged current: 2.15 A
